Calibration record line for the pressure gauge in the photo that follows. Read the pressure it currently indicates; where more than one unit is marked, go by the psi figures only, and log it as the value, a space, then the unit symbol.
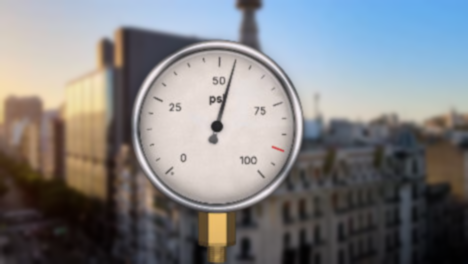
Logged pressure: 55 psi
